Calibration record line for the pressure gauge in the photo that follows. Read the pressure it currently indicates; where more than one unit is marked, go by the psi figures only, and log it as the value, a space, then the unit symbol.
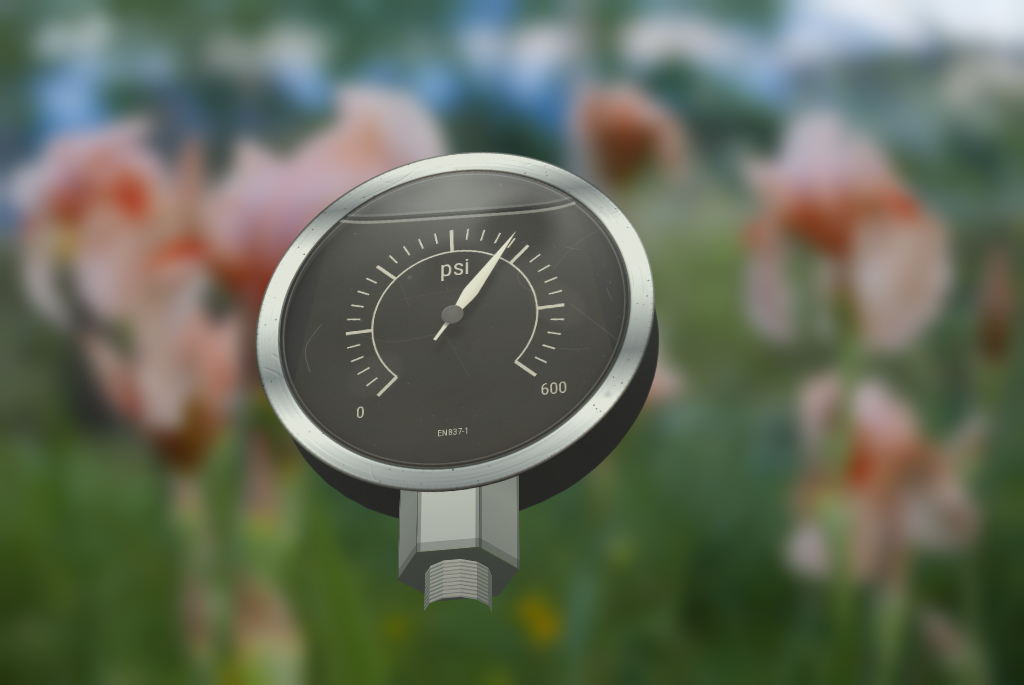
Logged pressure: 380 psi
